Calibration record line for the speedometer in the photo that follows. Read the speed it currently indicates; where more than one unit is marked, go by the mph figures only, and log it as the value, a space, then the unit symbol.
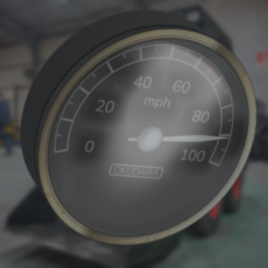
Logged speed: 90 mph
